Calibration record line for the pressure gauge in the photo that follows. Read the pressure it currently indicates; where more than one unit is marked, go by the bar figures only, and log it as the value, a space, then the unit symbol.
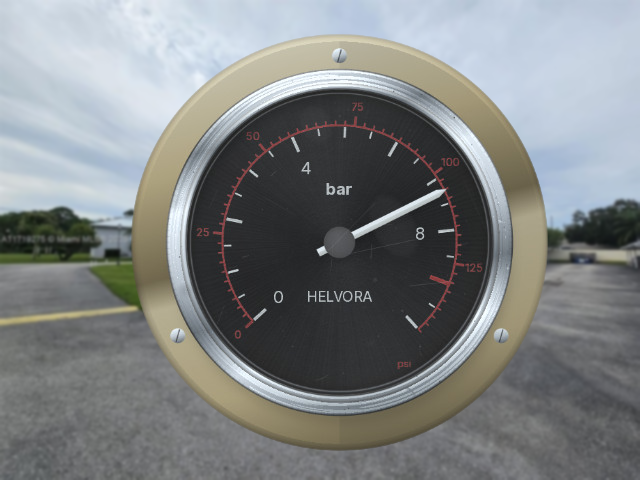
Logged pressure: 7.25 bar
